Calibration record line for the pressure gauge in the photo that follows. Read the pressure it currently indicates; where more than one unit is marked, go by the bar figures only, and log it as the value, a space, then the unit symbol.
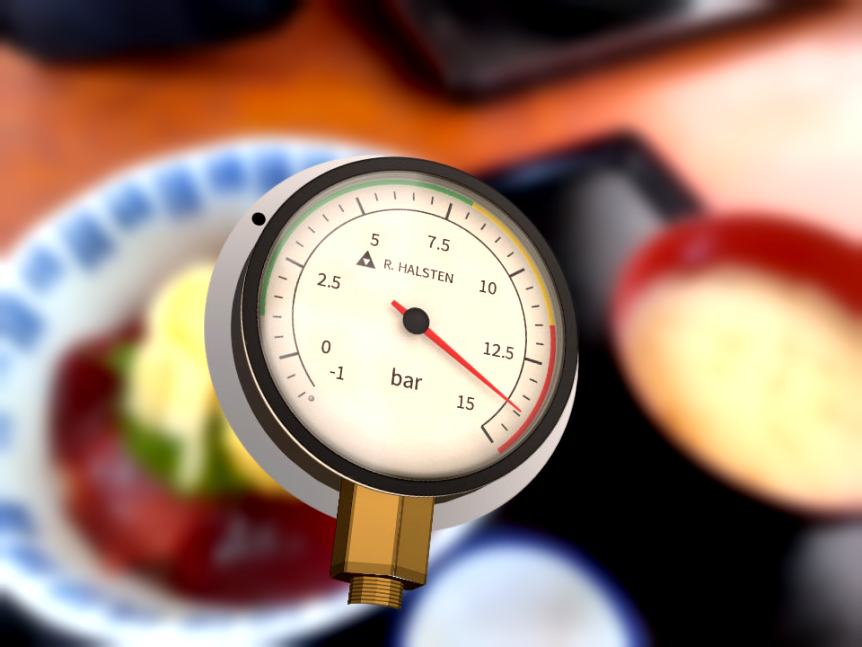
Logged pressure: 14 bar
